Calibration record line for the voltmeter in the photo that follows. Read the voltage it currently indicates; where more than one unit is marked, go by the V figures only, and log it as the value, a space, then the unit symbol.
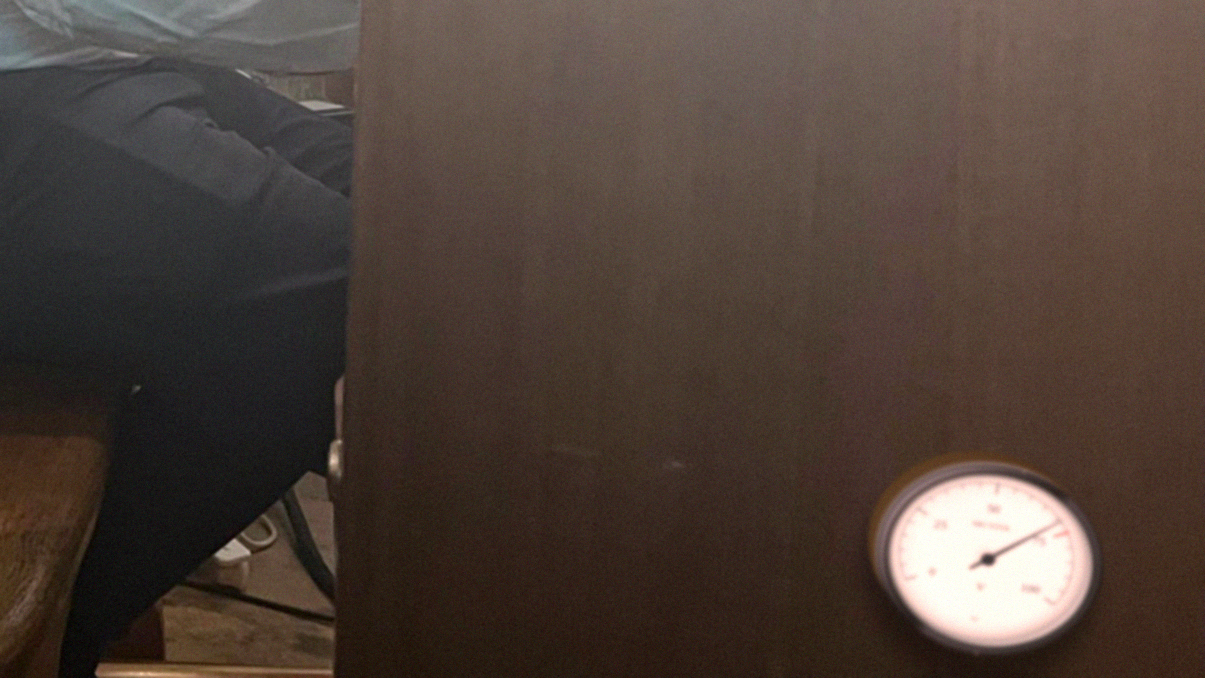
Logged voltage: 70 V
